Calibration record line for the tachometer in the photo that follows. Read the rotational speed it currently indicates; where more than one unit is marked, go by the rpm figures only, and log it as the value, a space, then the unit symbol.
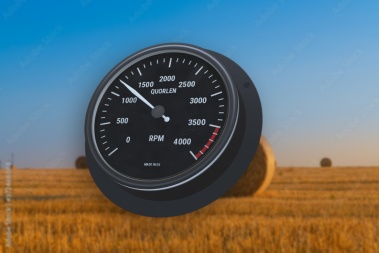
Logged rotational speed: 1200 rpm
